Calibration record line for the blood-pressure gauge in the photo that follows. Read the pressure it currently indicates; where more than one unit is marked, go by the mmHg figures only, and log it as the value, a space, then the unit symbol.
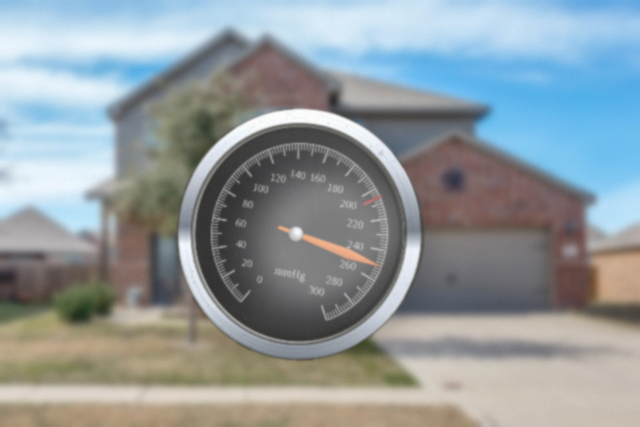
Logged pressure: 250 mmHg
